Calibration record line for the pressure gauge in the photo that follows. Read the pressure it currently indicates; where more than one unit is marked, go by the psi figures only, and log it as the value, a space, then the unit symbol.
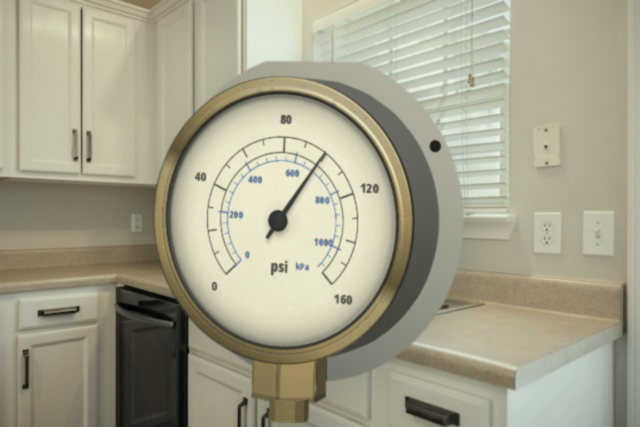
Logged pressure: 100 psi
